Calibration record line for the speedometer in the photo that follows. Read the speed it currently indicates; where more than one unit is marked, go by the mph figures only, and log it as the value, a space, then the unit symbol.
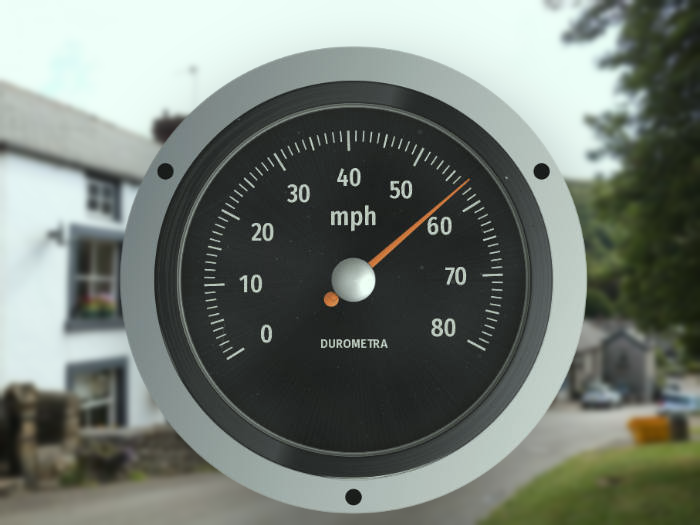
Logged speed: 57 mph
